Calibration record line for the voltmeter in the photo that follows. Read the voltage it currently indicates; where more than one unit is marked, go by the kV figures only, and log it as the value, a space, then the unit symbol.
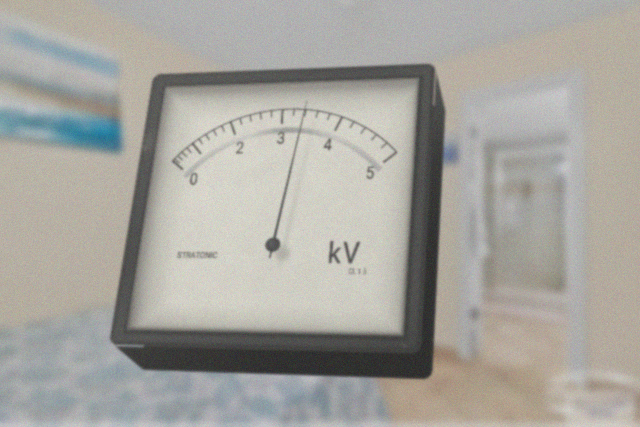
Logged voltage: 3.4 kV
